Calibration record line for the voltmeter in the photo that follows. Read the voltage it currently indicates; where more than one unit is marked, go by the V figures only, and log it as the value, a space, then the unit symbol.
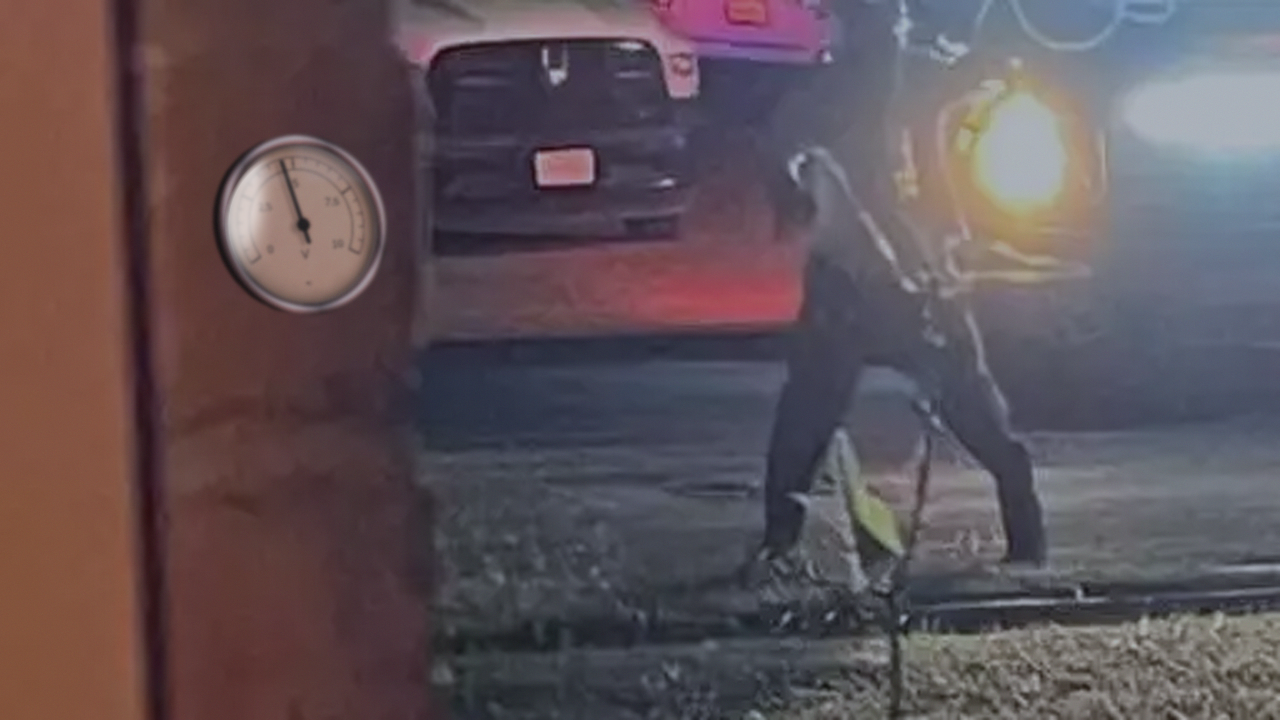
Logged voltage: 4.5 V
